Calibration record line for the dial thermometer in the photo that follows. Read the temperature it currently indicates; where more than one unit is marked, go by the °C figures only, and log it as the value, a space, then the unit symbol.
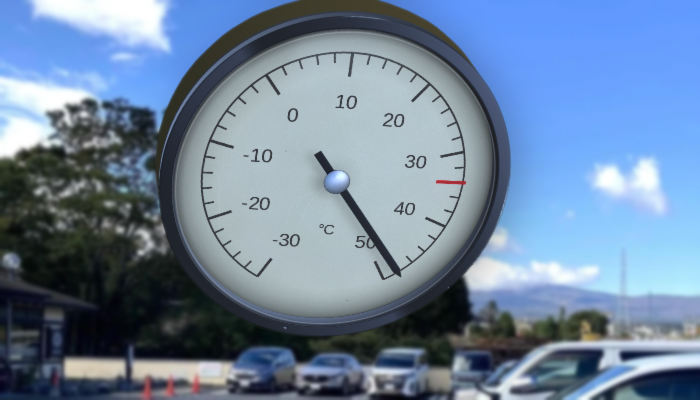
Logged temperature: 48 °C
